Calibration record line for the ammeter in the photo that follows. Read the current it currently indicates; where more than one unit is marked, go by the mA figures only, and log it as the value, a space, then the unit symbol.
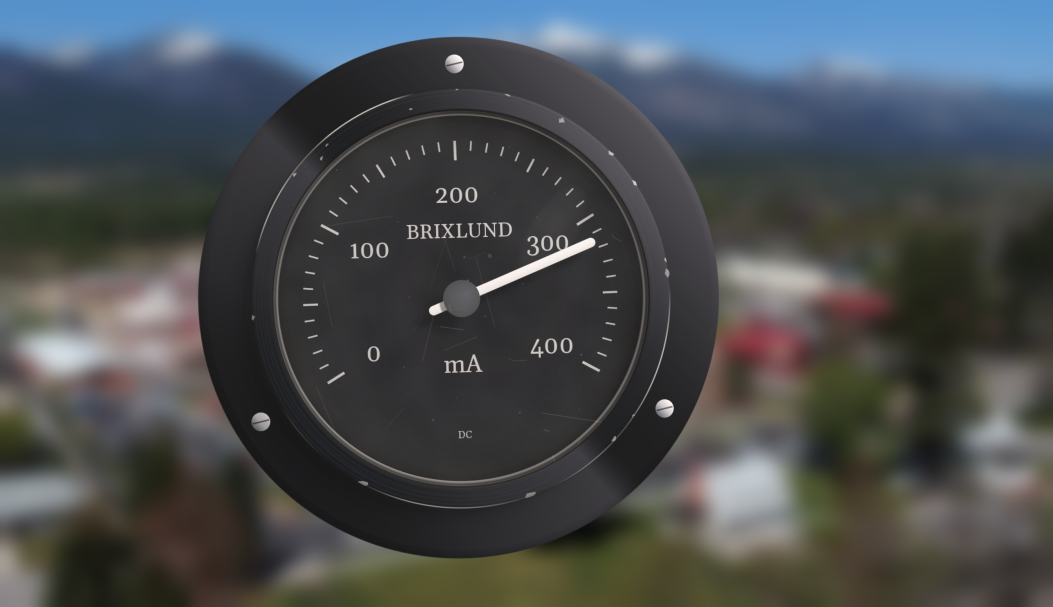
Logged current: 315 mA
